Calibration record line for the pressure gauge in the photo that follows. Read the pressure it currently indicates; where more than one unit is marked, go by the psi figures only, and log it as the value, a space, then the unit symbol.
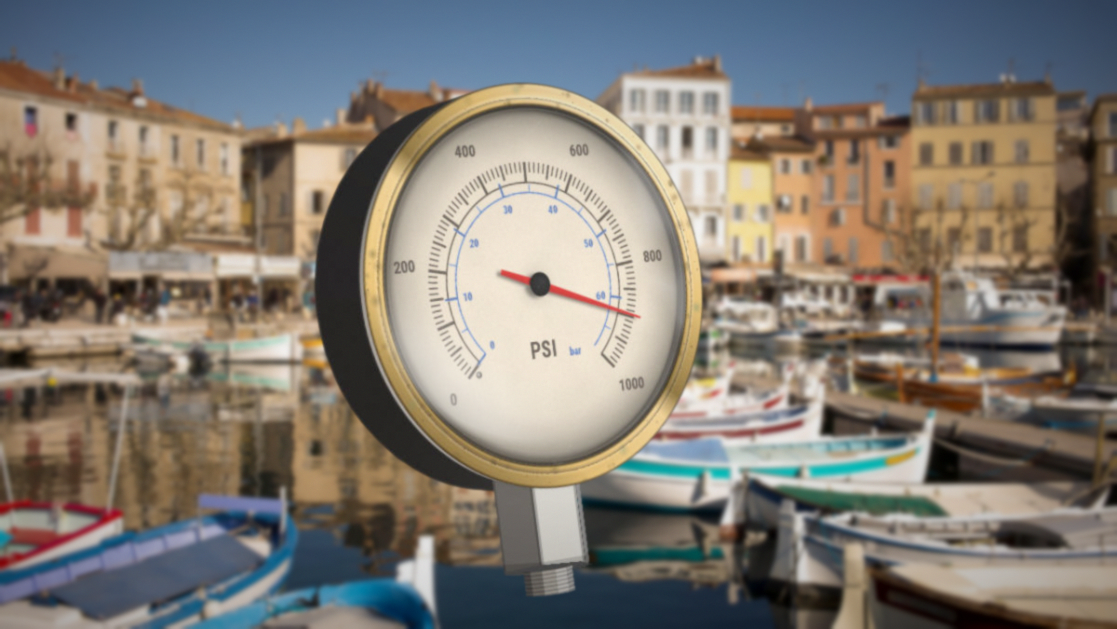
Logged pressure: 900 psi
